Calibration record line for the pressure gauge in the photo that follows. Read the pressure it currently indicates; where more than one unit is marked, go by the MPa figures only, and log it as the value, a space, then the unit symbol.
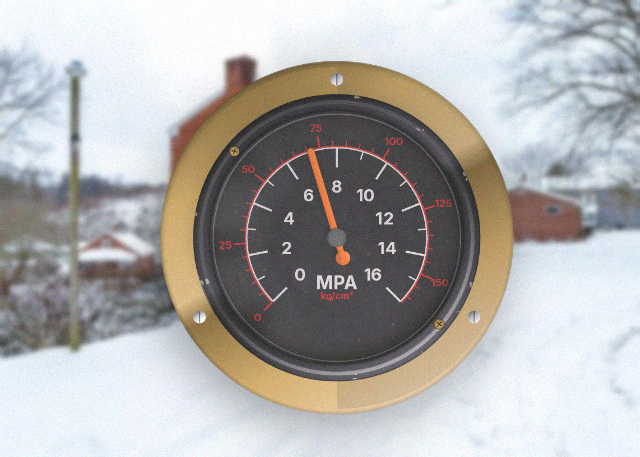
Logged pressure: 7 MPa
